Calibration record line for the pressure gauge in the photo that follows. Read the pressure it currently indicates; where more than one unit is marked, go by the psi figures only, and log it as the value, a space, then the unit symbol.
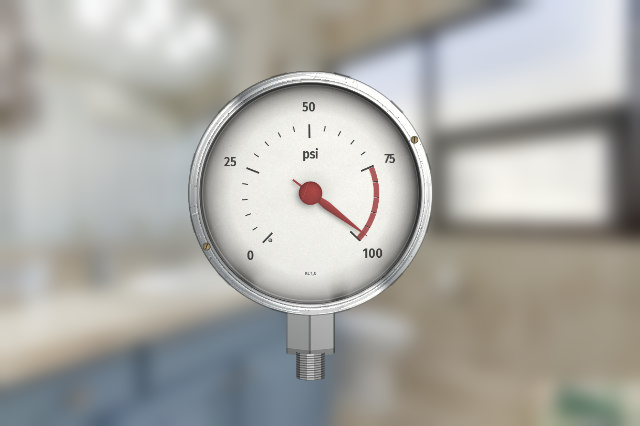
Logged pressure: 97.5 psi
